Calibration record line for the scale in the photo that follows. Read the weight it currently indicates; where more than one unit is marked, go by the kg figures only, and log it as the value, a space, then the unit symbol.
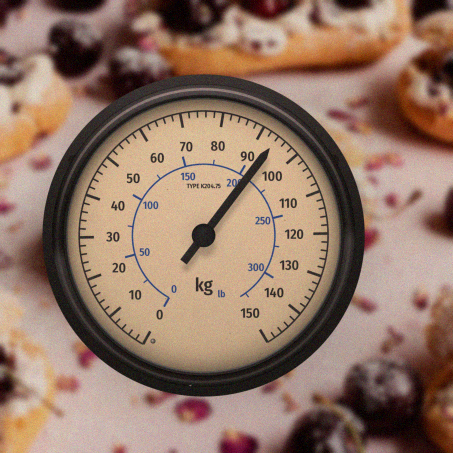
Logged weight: 94 kg
